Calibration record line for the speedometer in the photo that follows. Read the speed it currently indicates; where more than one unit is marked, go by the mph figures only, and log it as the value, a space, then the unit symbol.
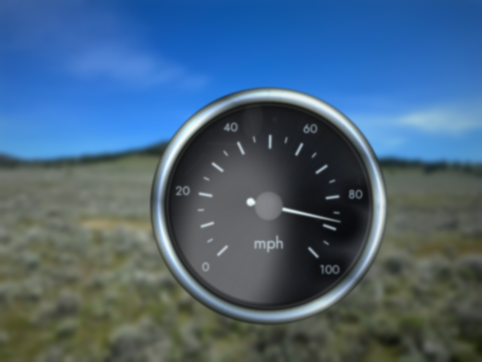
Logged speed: 87.5 mph
